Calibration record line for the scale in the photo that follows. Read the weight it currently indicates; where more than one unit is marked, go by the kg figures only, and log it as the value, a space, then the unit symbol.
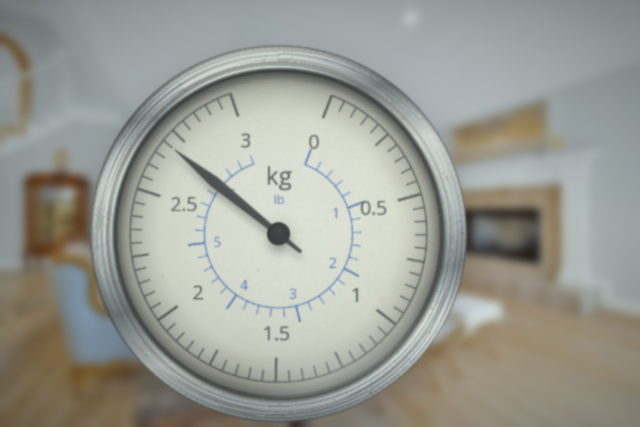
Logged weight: 2.7 kg
